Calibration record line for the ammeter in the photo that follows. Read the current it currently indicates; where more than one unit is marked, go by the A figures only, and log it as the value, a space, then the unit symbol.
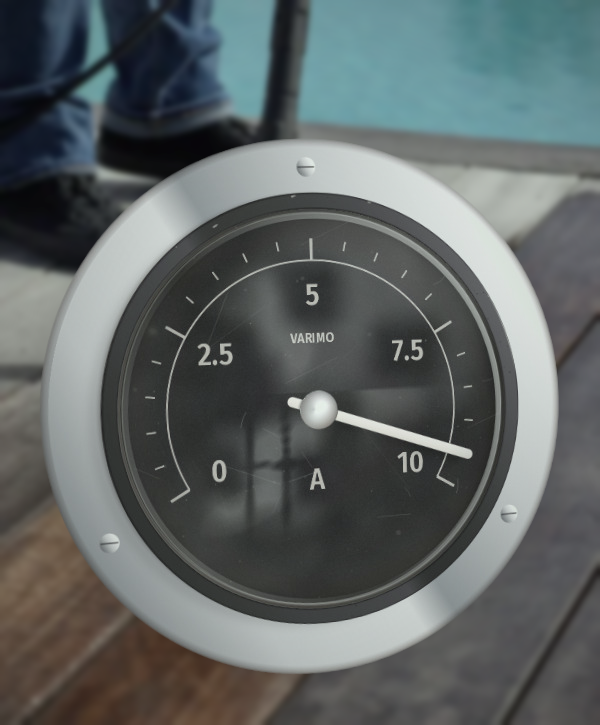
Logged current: 9.5 A
